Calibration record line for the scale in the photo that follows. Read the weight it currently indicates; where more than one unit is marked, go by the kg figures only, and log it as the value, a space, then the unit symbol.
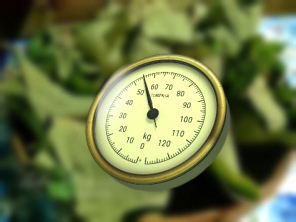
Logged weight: 55 kg
